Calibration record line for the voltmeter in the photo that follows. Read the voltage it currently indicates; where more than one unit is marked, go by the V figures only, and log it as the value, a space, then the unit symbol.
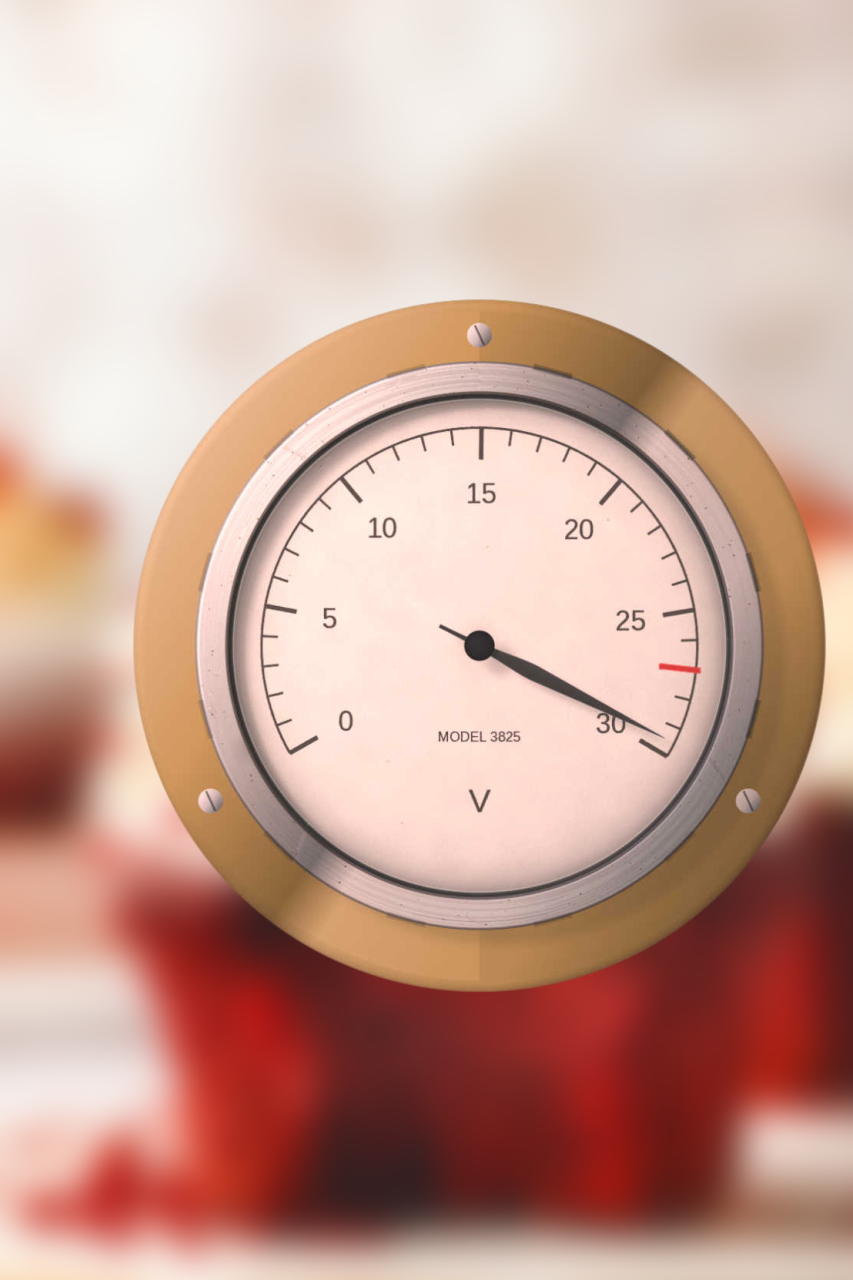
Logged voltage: 29.5 V
